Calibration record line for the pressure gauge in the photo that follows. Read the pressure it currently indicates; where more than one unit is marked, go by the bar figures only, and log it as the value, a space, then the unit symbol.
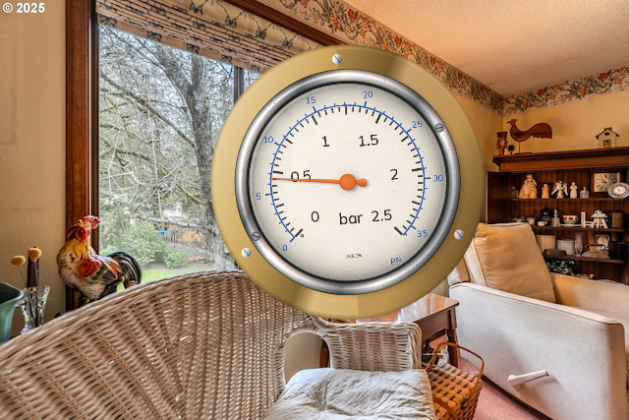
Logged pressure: 0.45 bar
